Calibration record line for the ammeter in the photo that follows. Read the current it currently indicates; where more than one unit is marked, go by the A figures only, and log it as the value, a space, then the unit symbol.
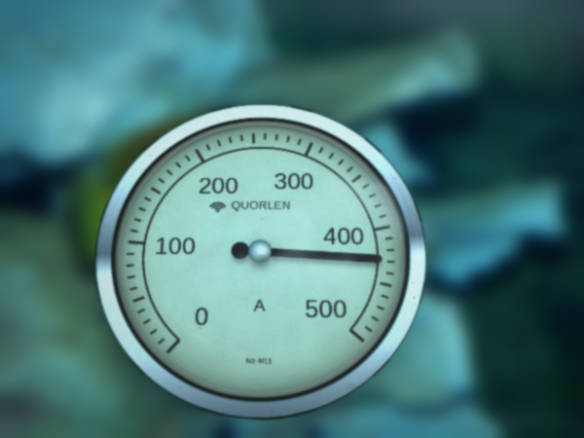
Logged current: 430 A
